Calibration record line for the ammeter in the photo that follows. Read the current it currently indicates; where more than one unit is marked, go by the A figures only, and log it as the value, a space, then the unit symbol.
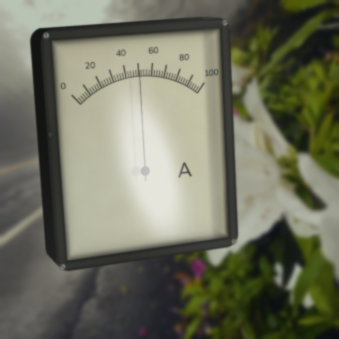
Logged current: 50 A
